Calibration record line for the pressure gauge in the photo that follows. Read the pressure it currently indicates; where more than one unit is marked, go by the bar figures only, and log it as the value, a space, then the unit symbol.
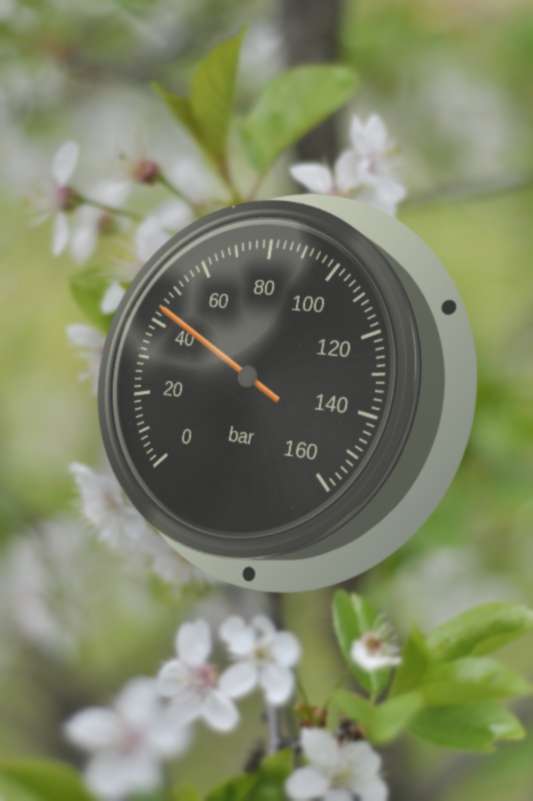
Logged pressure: 44 bar
